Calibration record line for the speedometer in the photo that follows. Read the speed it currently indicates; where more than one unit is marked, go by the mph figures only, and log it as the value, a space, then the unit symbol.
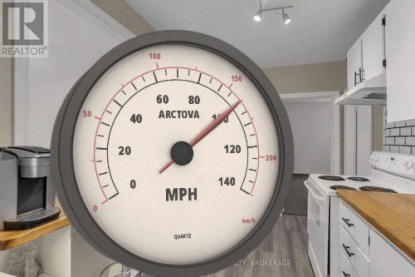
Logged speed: 100 mph
